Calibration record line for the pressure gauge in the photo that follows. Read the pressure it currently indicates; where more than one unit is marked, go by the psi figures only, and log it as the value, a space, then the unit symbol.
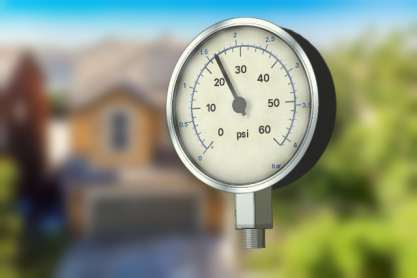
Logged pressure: 24 psi
